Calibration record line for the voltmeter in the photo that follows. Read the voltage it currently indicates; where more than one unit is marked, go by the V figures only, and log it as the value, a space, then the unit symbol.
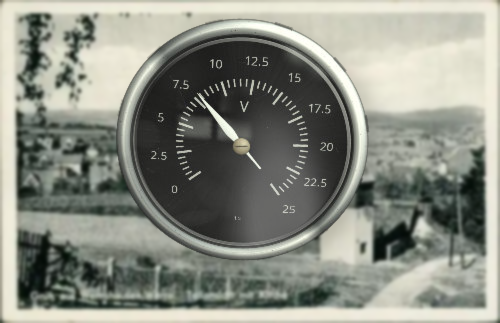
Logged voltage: 8 V
